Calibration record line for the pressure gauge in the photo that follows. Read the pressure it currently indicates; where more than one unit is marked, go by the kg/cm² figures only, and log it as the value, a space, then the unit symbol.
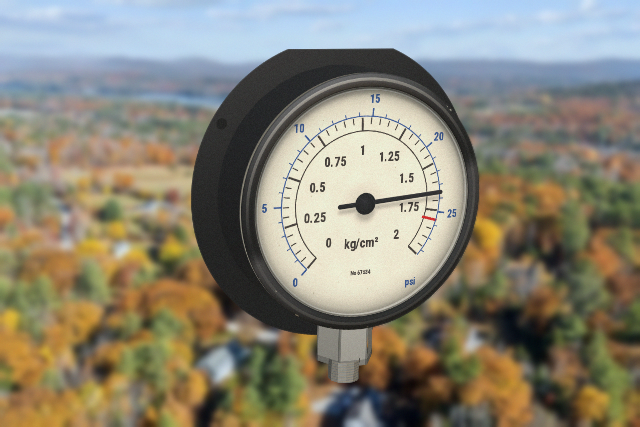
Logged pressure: 1.65 kg/cm²
